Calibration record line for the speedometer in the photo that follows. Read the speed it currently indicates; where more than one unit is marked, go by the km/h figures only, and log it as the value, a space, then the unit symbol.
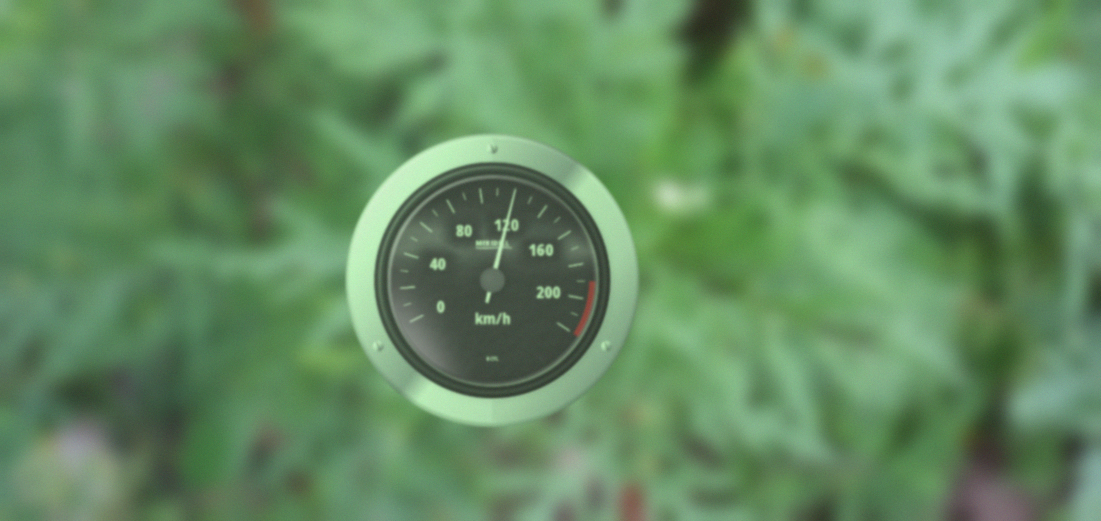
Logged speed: 120 km/h
